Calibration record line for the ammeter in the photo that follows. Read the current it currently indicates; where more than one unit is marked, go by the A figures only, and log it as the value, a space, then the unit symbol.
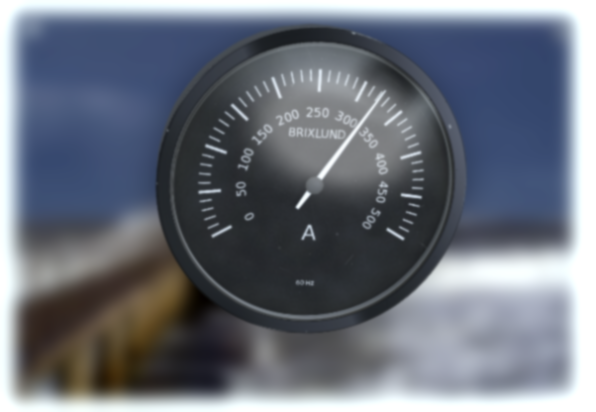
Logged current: 320 A
